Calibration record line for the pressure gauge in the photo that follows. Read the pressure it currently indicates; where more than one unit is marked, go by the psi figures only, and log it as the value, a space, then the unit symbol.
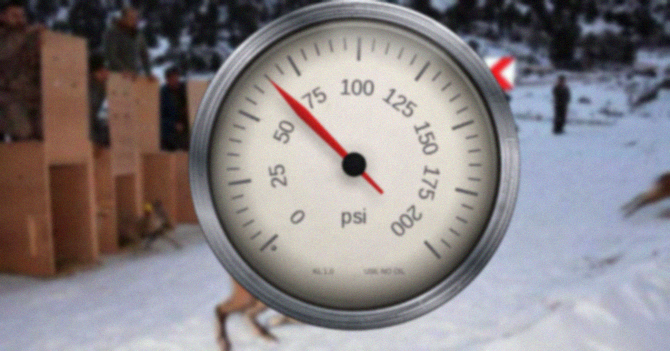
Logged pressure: 65 psi
